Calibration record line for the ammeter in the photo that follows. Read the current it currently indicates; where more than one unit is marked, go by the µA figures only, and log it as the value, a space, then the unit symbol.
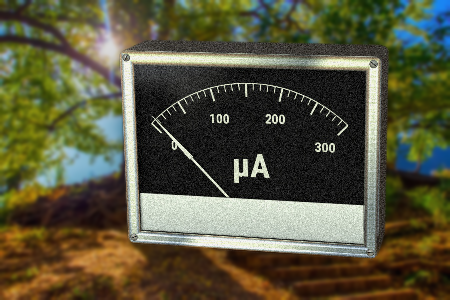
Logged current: 10 µA
